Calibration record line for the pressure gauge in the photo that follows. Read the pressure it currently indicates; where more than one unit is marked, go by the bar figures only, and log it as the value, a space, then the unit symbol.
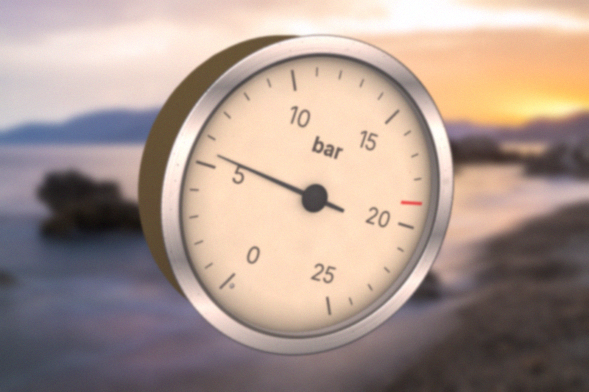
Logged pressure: 5.5 bar
